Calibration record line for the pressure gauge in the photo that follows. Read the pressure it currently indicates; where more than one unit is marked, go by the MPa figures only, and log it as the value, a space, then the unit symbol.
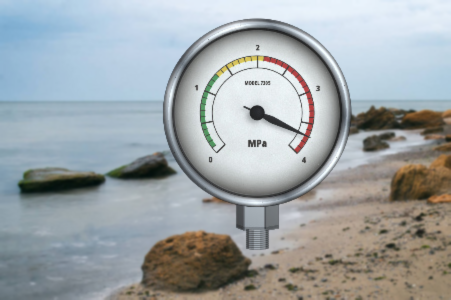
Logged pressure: 3.7 MPa
